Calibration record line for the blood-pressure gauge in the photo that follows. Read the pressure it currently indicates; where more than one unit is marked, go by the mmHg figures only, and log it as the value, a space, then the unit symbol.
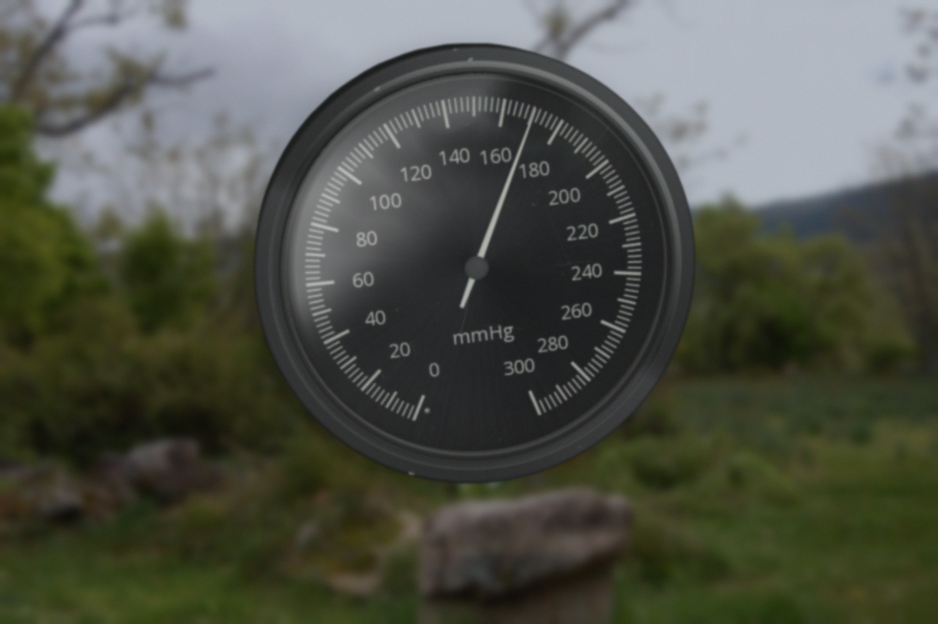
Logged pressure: 170 mmHg
